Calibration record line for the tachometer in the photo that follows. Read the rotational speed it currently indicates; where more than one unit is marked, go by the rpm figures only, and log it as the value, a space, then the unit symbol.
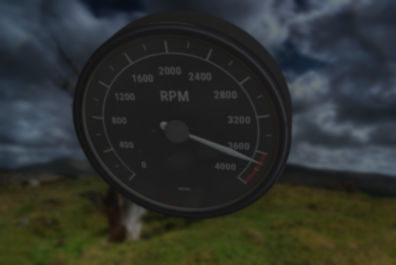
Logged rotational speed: 3700 rpm
